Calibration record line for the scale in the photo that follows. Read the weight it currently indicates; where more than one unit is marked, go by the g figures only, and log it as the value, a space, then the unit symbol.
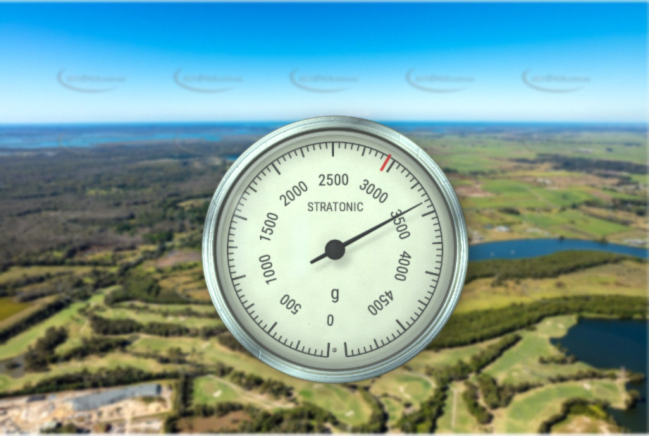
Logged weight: 3400 g
